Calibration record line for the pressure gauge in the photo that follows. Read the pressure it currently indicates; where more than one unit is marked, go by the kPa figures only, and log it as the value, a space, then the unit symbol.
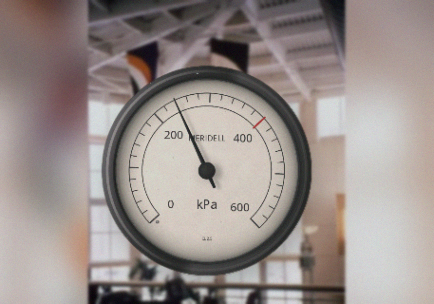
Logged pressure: 240 kPa
